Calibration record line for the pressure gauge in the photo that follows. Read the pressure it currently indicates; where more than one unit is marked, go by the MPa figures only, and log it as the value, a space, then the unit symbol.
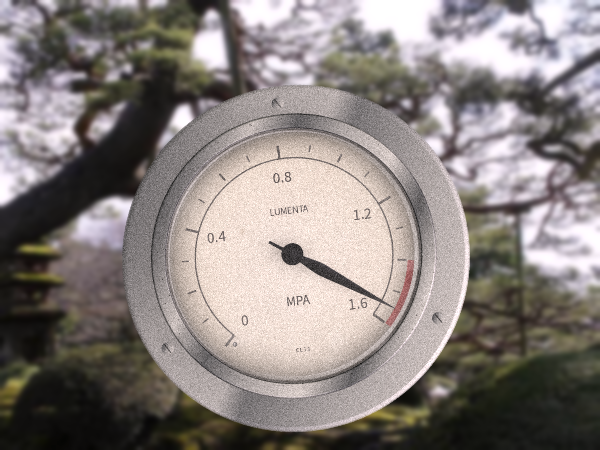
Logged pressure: 1.55 MPa
